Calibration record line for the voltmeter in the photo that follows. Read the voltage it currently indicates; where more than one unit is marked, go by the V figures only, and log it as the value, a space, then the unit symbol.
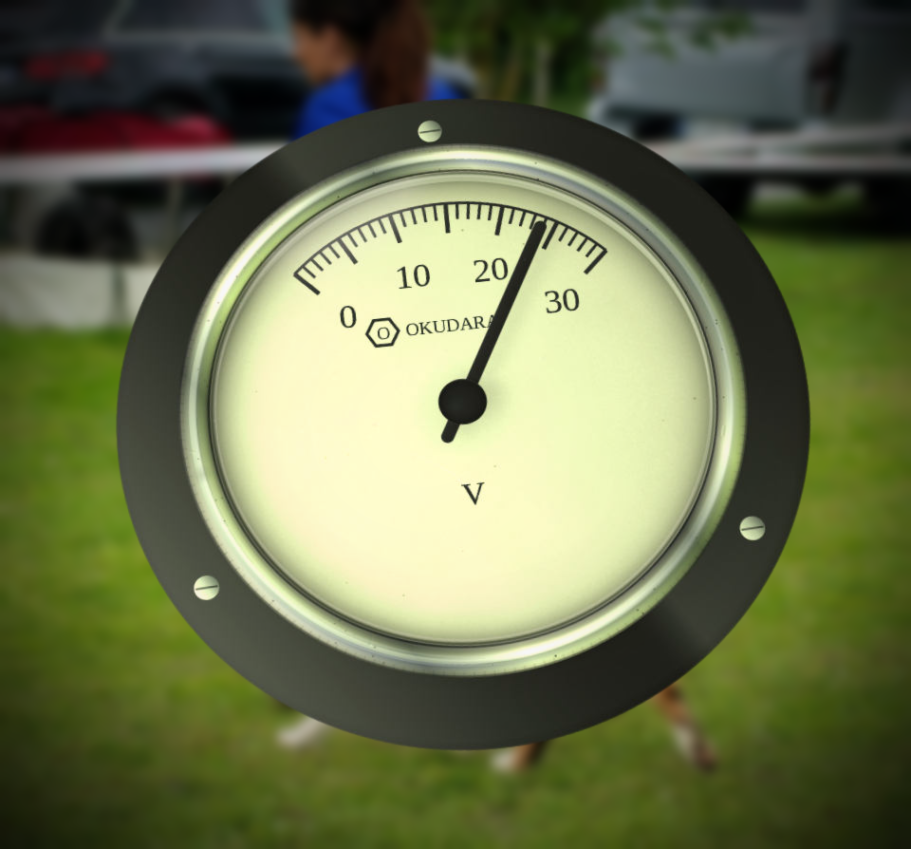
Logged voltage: 24 V
